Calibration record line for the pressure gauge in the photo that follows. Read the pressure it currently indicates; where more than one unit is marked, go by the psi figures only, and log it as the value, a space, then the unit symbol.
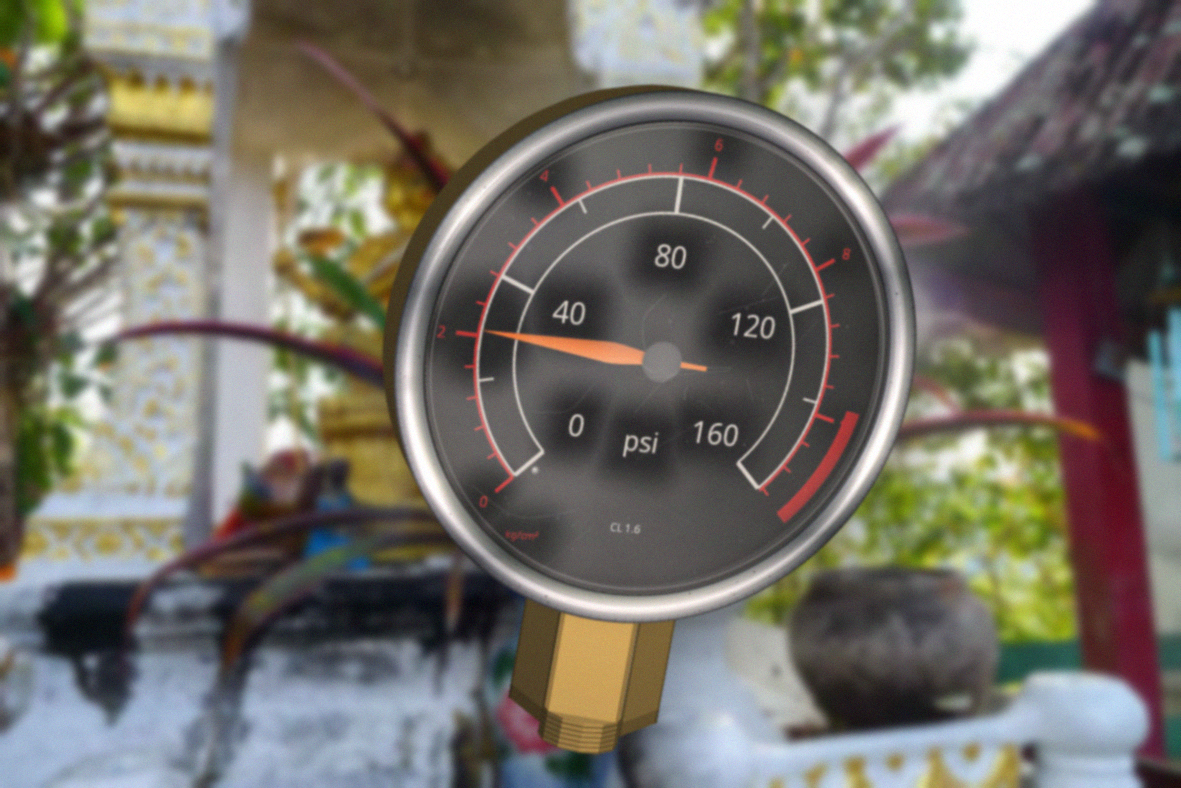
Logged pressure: 30 psi
